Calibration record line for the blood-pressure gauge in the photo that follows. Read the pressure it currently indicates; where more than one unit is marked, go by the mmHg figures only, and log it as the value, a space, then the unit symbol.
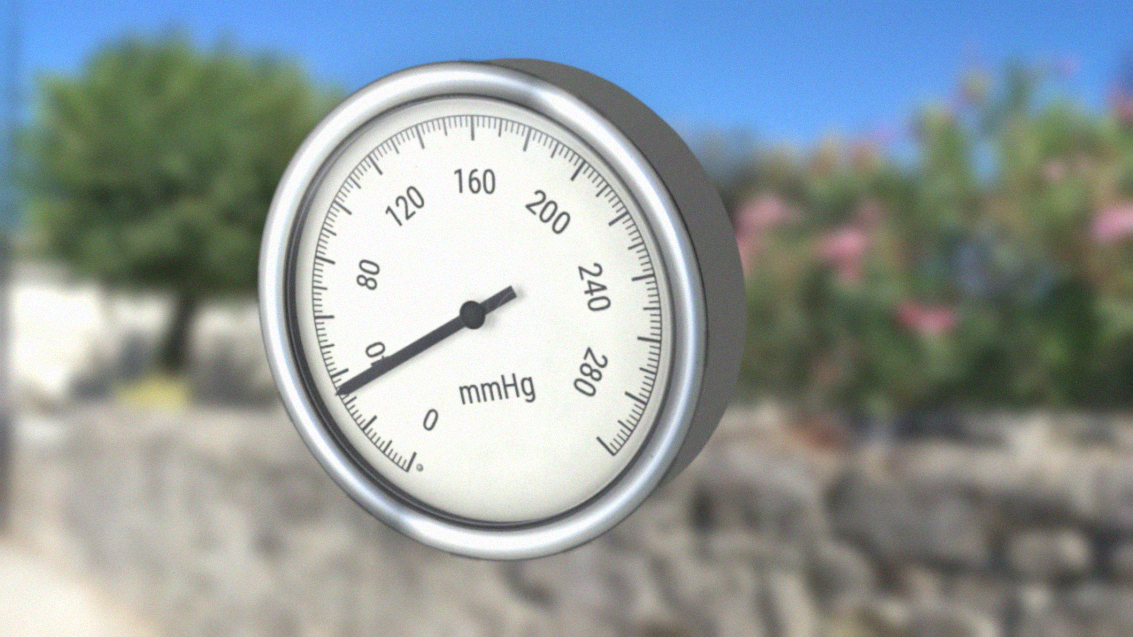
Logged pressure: 34 mmHg
